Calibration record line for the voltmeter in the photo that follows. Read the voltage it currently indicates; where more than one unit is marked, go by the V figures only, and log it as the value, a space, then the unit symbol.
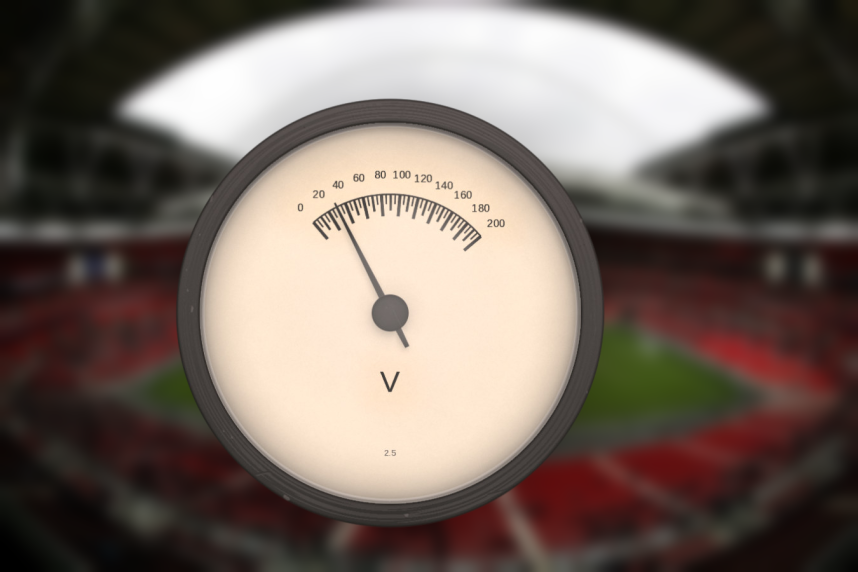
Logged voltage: 30 V
